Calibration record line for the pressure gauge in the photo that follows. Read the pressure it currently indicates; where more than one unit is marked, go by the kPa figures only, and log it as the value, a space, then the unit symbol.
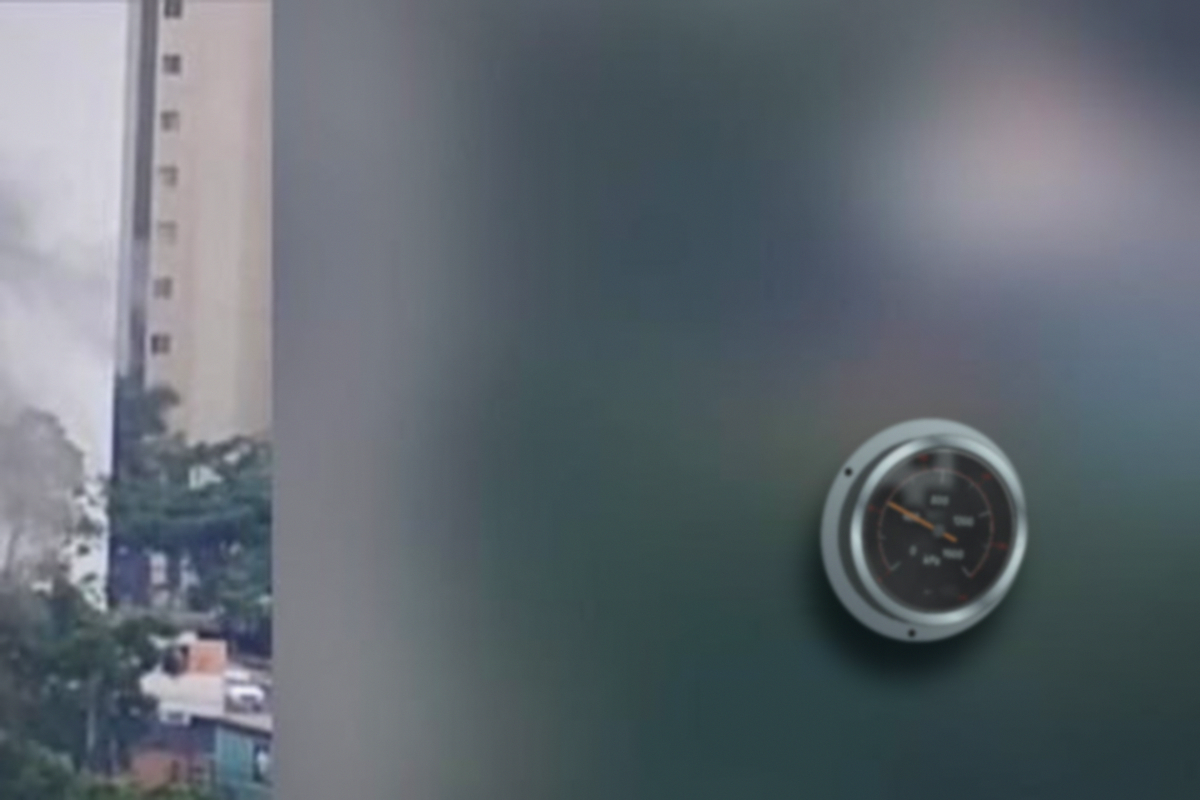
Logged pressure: 400 kPa
